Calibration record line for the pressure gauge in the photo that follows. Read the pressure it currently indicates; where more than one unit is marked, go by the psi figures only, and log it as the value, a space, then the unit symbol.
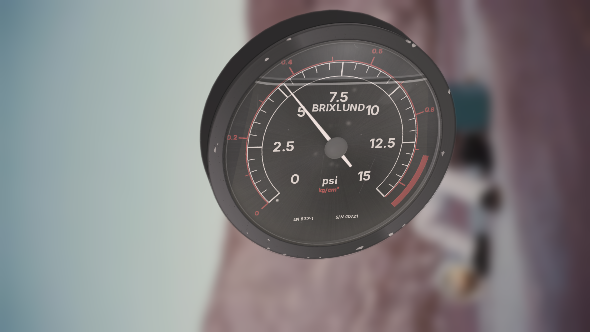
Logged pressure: 5.25 psi
